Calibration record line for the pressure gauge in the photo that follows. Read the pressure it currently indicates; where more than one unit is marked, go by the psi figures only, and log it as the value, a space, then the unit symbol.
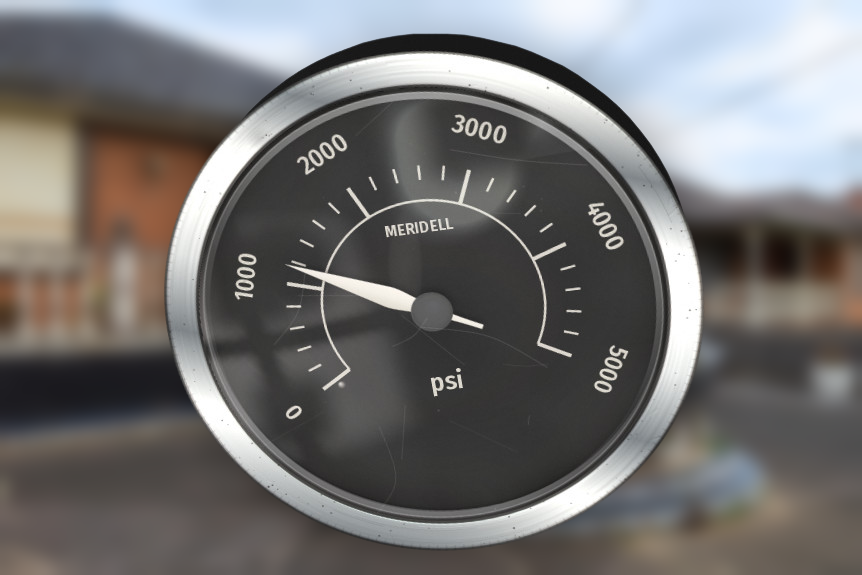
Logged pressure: 1200 psi
